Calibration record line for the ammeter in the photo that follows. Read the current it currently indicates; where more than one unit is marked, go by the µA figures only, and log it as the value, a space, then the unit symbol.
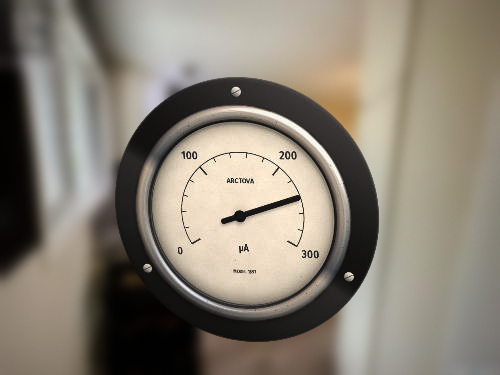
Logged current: 240 µA
